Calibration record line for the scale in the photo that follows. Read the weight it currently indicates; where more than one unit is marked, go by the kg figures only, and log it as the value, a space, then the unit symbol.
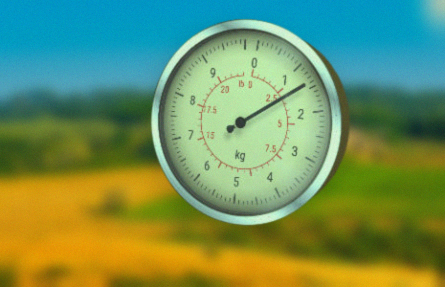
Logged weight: 1.4 kg
